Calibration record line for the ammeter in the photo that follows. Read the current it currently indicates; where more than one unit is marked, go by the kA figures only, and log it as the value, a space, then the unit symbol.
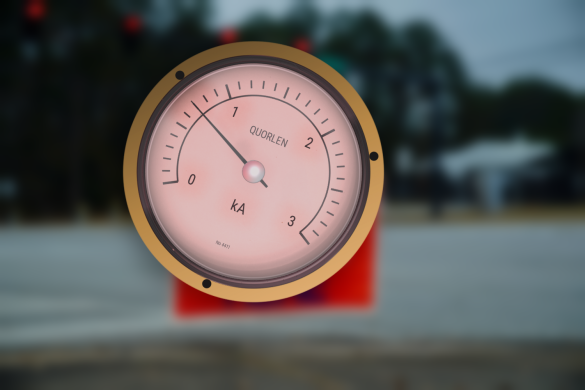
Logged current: 0.7 kA
